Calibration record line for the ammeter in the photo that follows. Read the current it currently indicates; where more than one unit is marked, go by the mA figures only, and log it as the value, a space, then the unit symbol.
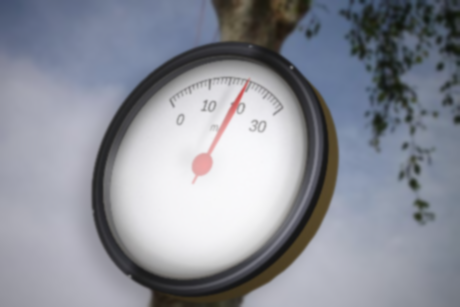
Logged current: 20 mA
